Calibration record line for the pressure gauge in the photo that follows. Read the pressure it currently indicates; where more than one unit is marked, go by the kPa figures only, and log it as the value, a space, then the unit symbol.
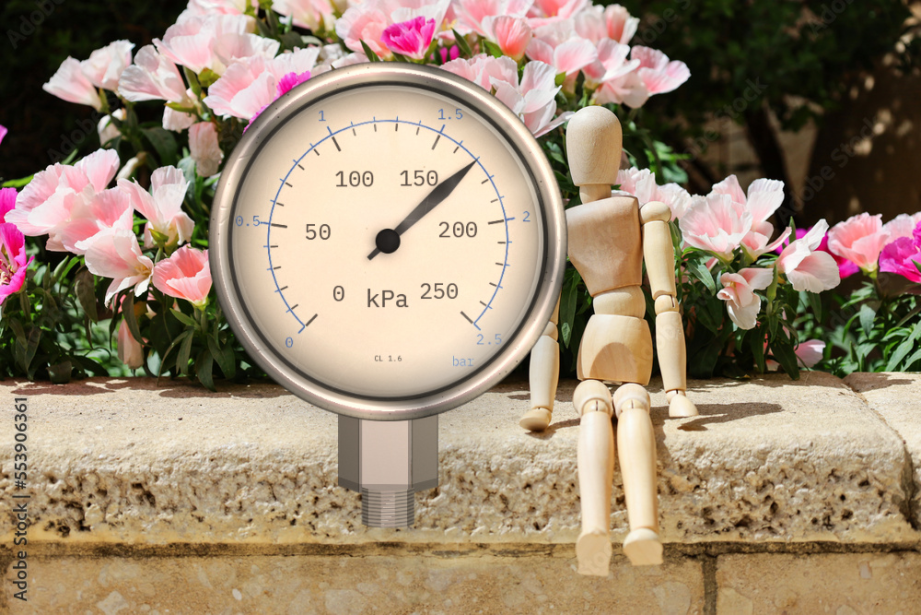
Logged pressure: 170 kPa
